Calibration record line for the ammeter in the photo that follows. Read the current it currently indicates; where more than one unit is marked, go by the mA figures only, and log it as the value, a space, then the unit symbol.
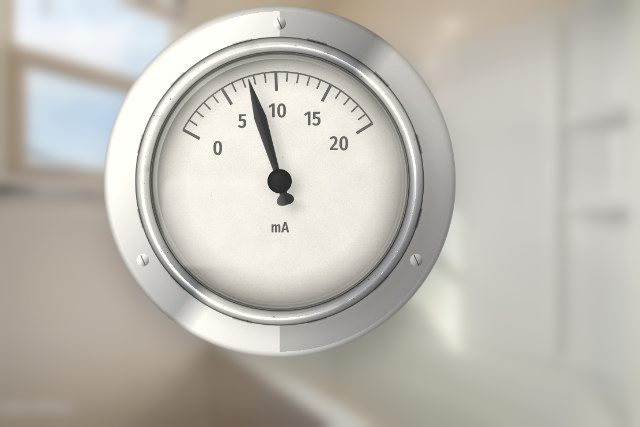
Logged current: 7.5 mA
